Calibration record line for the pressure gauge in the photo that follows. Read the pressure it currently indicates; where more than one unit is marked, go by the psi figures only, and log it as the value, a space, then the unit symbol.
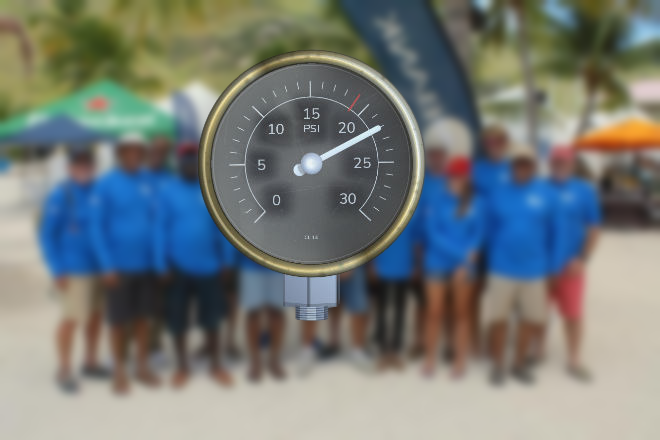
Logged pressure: 22 psi
